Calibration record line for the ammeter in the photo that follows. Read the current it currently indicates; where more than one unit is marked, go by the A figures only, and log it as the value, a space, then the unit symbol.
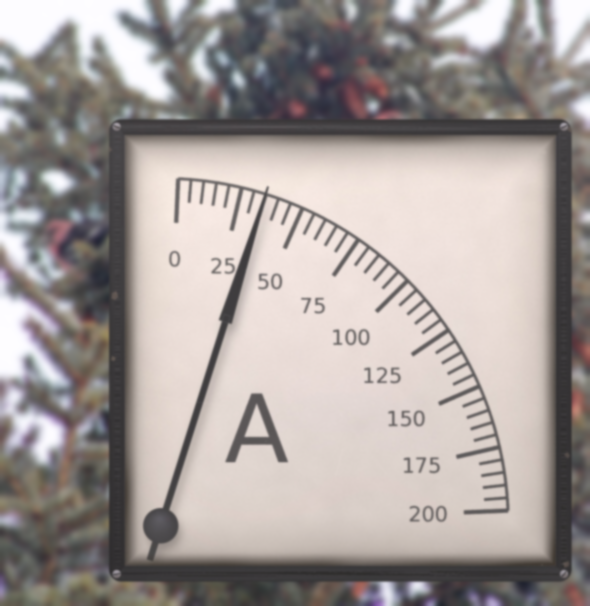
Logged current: 35 A
